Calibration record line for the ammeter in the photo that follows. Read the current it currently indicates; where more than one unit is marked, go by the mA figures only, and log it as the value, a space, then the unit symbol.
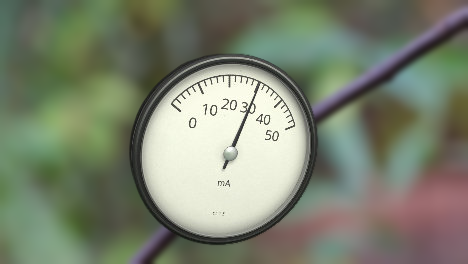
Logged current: 30 mA
